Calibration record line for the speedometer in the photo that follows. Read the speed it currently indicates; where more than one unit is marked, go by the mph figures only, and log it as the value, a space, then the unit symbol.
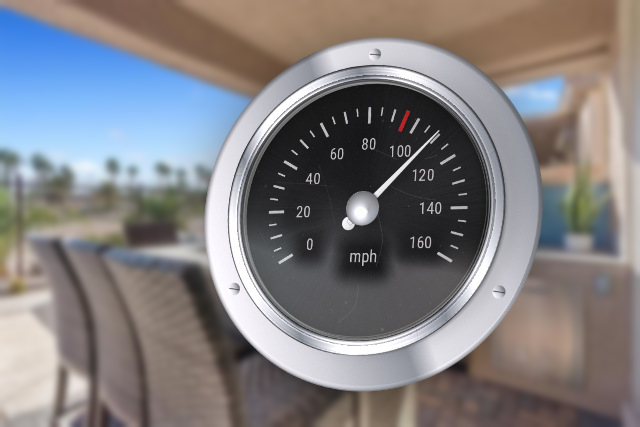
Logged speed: 110 mph
